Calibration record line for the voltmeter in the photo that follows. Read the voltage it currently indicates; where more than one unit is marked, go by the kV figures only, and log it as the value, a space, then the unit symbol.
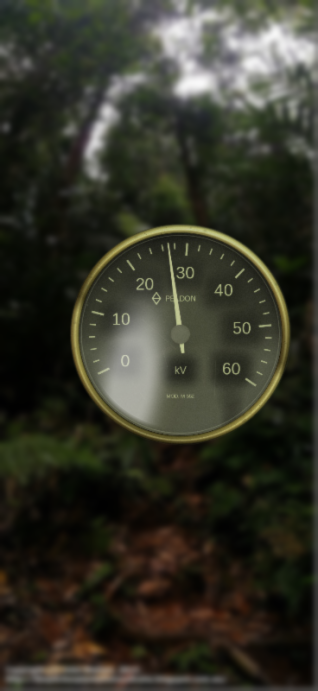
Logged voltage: 27 kV
